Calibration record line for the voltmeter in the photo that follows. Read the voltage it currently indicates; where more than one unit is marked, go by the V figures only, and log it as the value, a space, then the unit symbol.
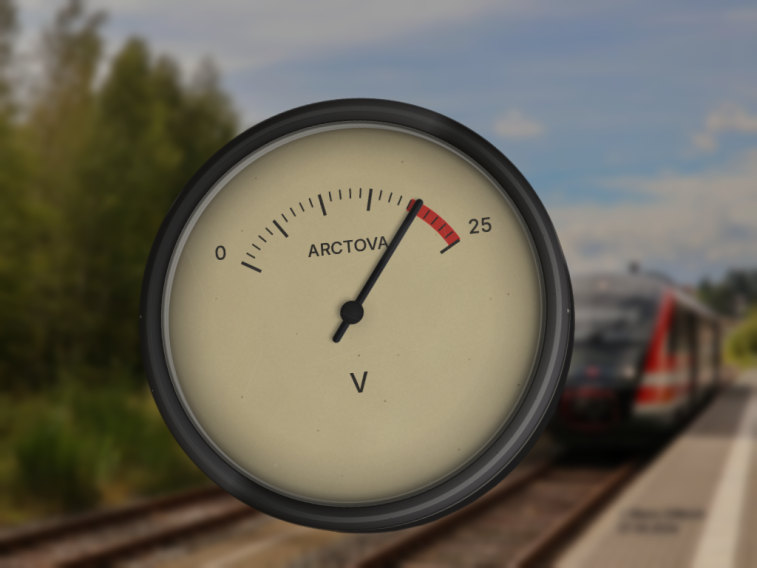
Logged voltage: 20 V
